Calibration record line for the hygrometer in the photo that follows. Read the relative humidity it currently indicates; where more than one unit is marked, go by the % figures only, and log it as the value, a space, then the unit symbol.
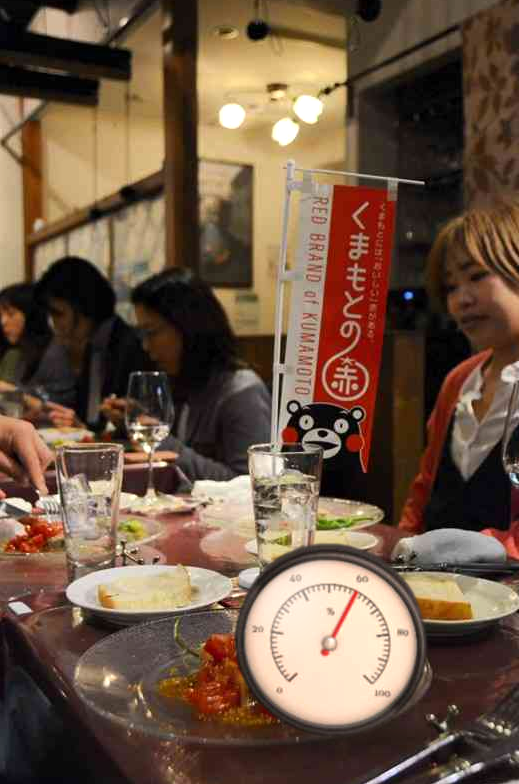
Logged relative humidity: 60 %
